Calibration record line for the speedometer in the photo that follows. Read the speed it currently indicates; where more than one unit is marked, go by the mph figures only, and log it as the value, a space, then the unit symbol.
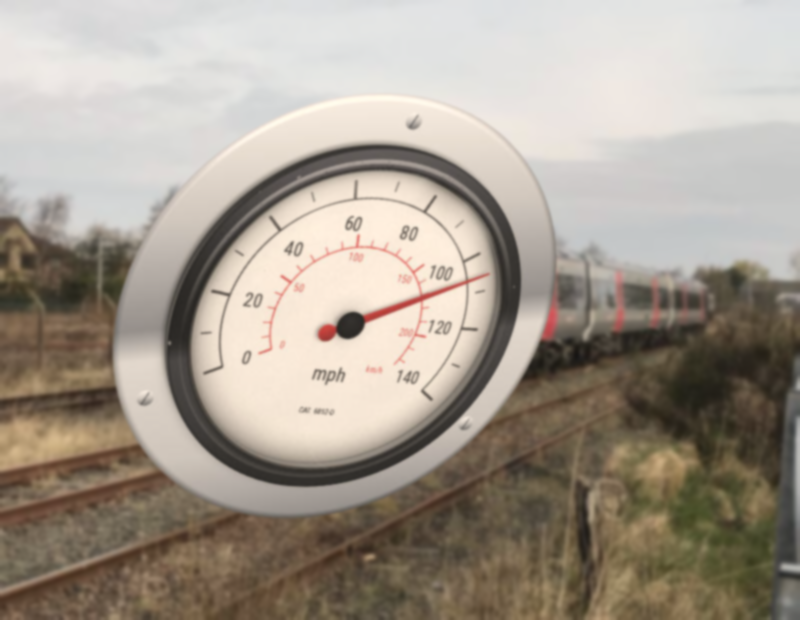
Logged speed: 105 mph
